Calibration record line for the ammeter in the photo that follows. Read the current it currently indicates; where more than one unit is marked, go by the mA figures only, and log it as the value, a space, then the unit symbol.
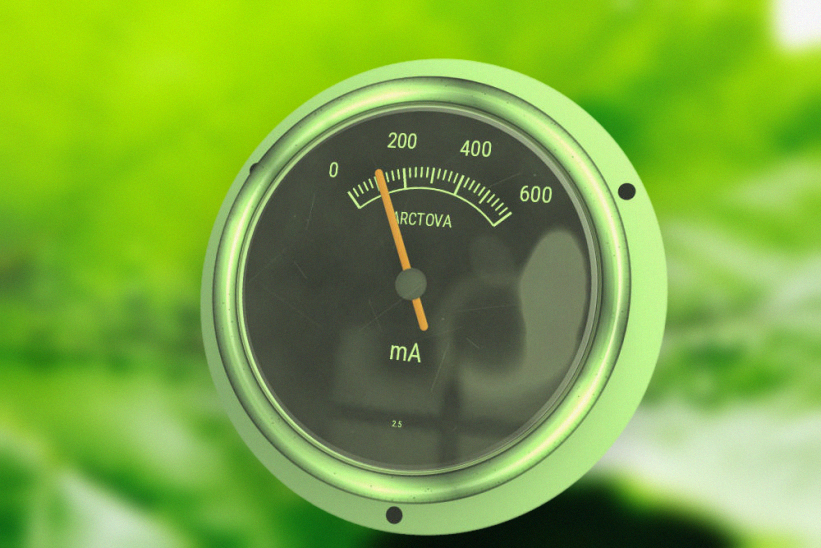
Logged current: 120 mA
